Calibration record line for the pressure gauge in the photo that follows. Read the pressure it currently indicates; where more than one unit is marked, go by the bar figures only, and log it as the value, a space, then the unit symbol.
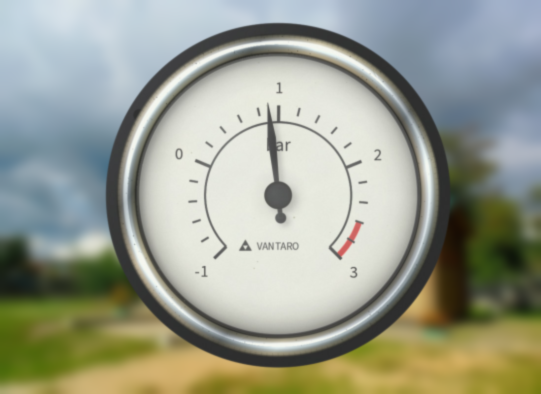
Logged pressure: 0.9 bar
